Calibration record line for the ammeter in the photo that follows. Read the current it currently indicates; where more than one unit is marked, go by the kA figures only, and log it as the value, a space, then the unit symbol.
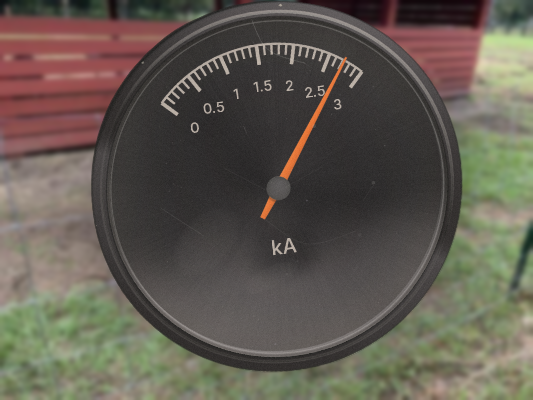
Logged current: 2.7 kA
